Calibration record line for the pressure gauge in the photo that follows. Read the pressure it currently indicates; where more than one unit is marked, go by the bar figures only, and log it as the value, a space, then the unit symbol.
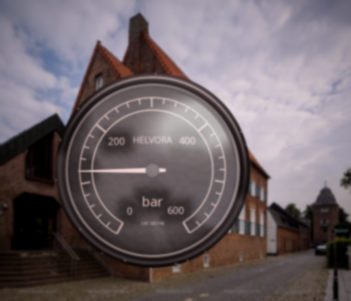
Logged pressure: 120 bar
